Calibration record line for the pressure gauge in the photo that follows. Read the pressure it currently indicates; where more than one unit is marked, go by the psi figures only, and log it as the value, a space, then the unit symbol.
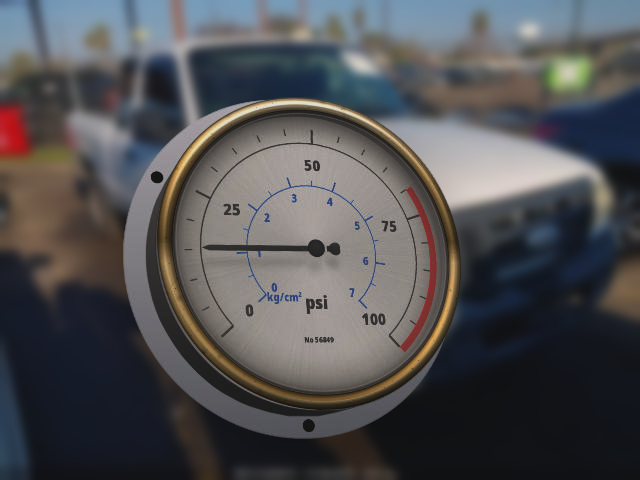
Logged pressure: 15 psi
